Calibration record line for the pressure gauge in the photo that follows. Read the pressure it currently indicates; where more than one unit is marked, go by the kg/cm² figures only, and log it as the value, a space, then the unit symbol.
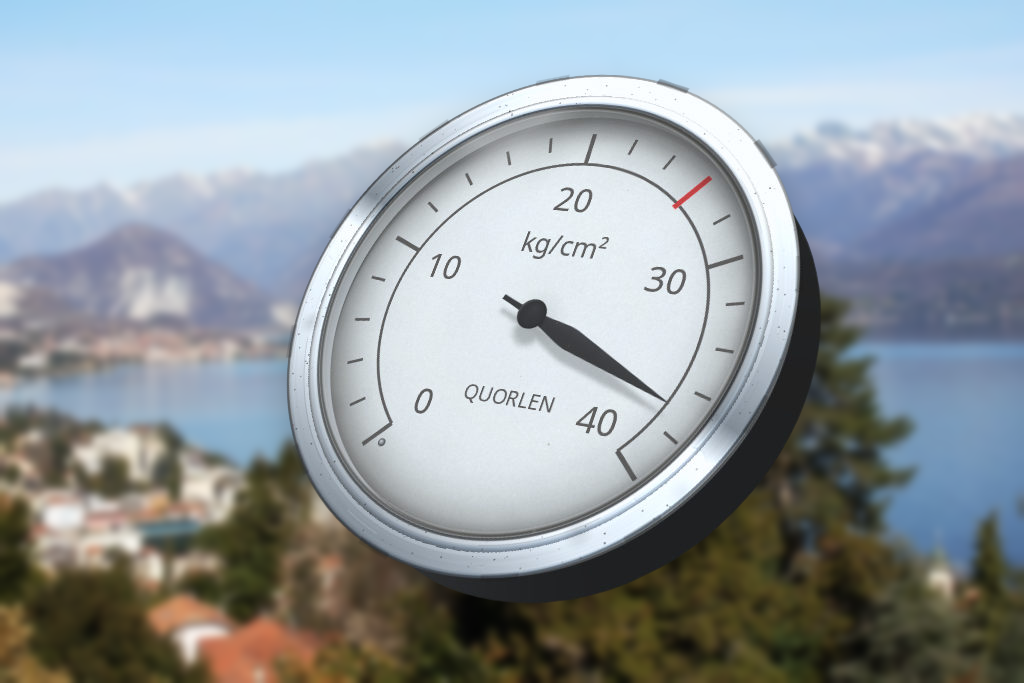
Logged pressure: 37 kg/cm²
